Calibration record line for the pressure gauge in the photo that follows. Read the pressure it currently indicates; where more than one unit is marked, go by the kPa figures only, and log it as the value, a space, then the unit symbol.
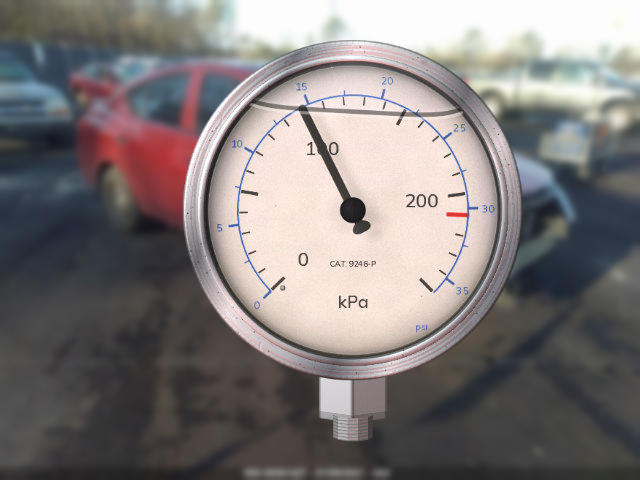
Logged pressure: 100 kPa
